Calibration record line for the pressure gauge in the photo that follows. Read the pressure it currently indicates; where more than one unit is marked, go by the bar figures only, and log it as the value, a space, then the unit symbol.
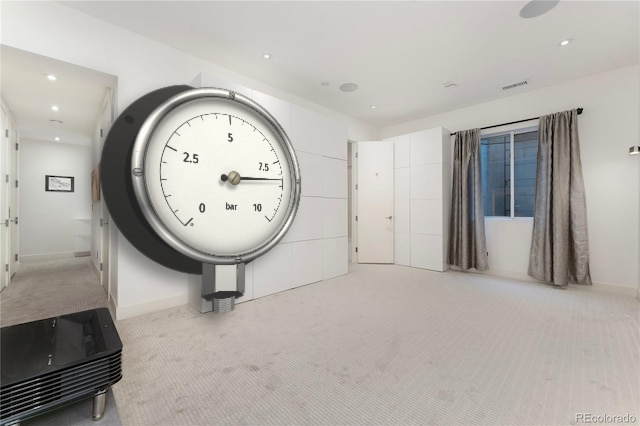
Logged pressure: 8.25 bar
